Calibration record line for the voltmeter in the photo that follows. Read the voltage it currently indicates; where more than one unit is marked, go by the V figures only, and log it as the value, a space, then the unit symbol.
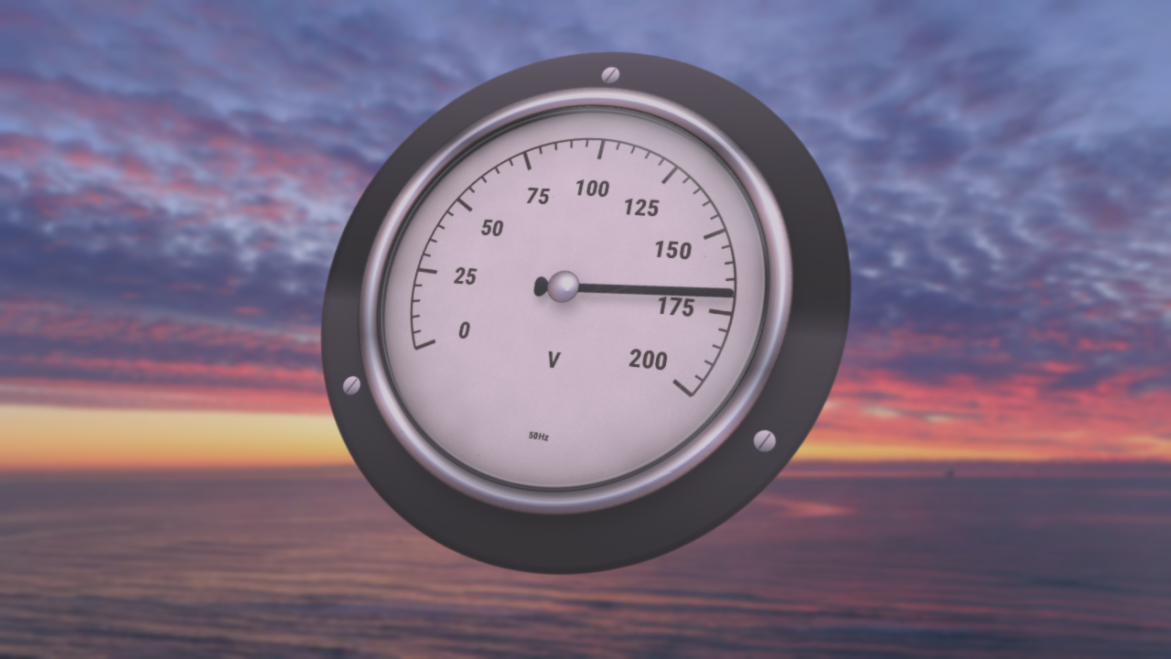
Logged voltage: 170 V
